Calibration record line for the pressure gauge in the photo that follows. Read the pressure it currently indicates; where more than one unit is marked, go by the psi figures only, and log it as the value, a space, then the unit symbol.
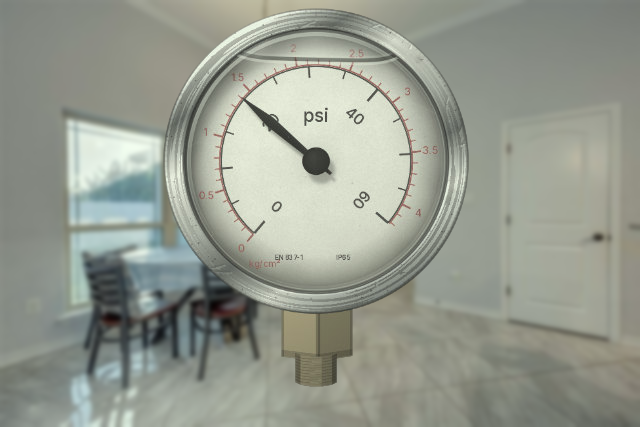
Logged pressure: 20 psi
